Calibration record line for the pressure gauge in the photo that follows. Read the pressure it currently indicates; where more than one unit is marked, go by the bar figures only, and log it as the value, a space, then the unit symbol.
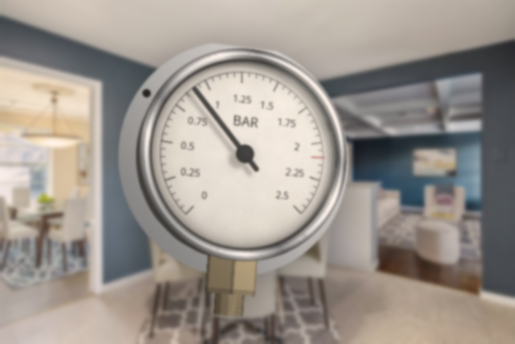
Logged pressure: 0.9 bar
